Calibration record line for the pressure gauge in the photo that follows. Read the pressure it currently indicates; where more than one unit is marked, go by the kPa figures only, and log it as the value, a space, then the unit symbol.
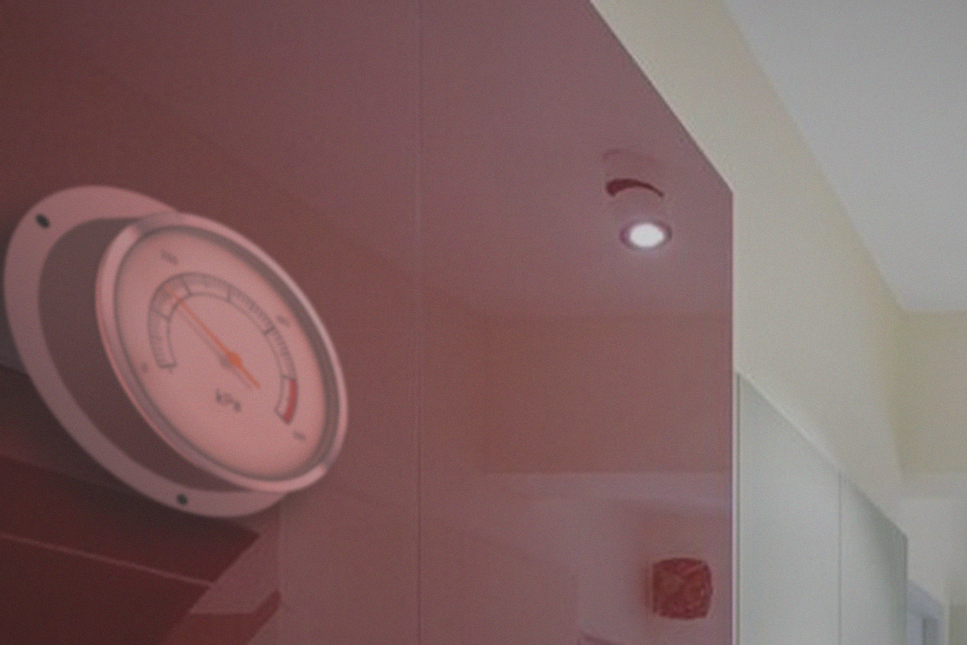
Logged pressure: 150 kPa
